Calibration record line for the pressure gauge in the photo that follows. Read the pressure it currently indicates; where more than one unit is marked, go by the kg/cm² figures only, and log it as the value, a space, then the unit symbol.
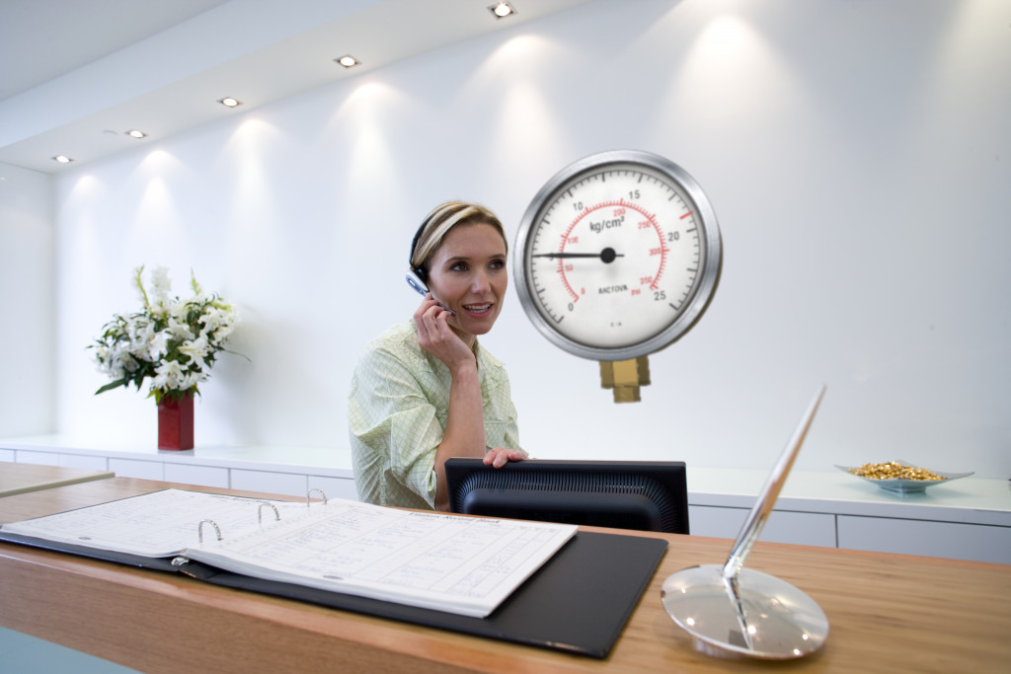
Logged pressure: 5 kg/cm²
